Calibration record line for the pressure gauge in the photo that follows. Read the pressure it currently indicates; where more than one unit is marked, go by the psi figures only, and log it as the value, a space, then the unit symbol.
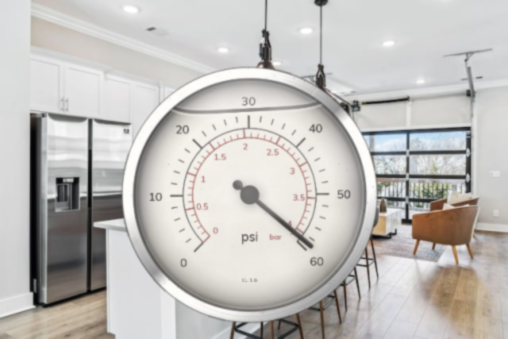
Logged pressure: 59 psi
